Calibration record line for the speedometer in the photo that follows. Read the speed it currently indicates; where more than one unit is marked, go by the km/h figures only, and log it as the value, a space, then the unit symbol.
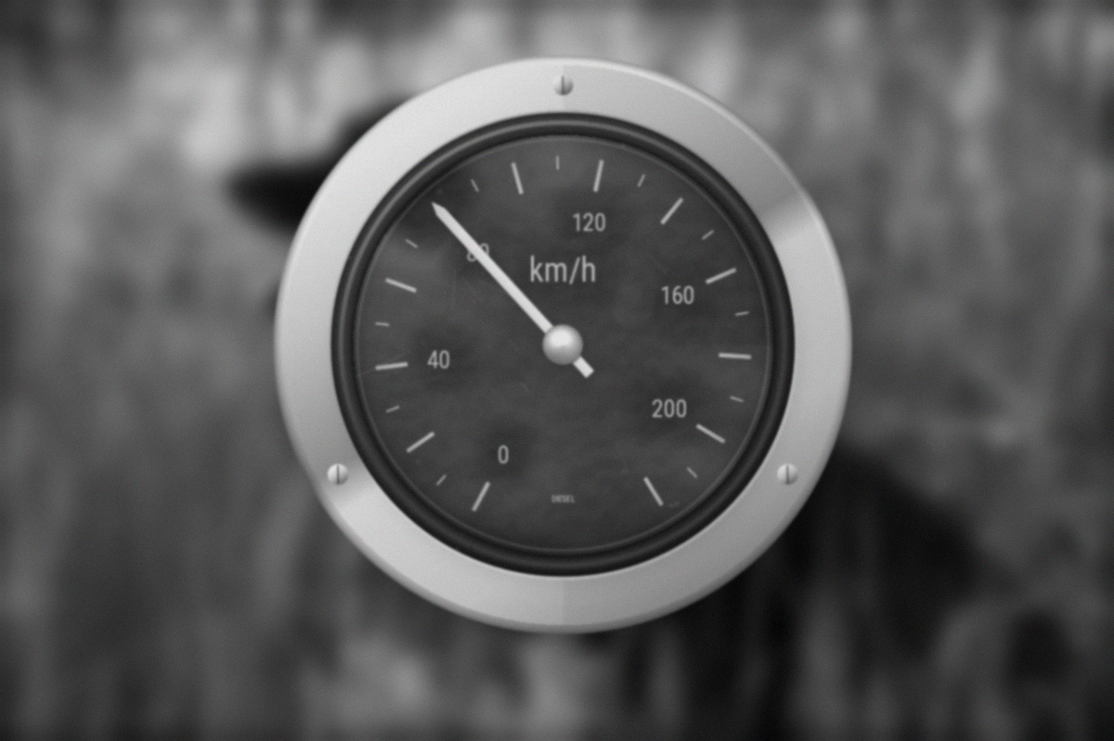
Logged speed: 80 km/h
